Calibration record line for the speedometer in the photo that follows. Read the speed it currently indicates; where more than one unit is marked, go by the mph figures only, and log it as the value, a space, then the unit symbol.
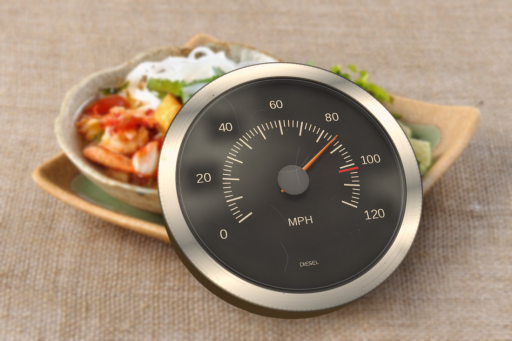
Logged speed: 86 mph
